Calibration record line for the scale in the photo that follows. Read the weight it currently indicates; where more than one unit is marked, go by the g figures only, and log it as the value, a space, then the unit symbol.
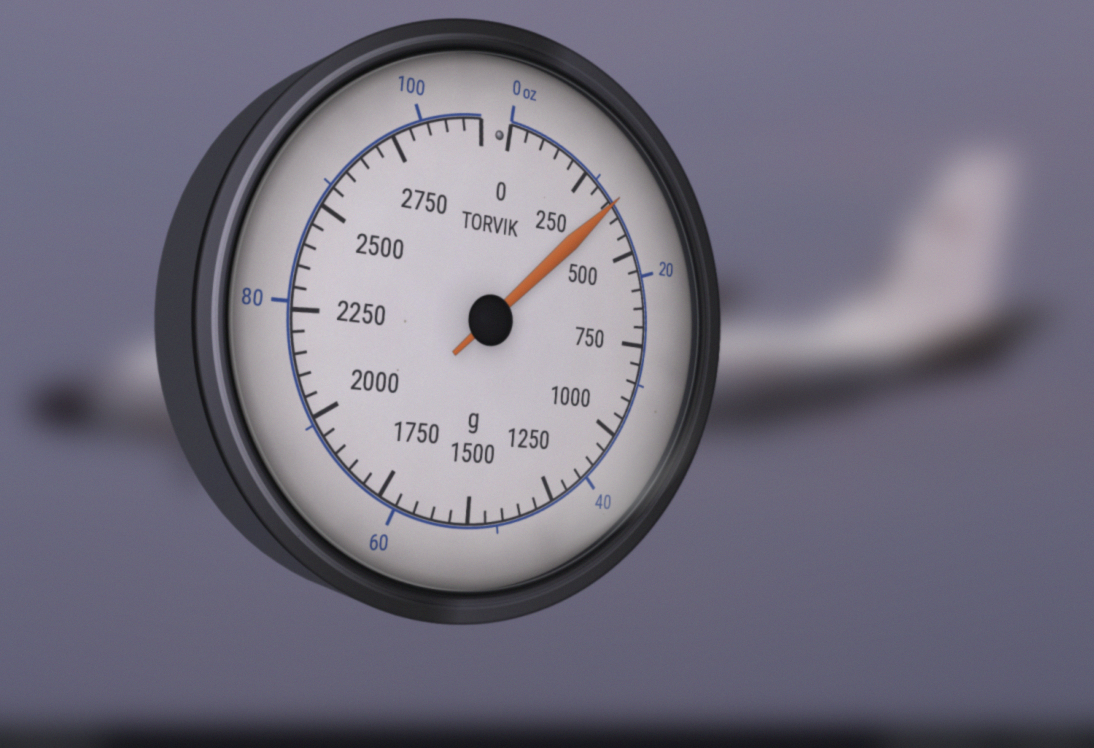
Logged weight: 350 g
